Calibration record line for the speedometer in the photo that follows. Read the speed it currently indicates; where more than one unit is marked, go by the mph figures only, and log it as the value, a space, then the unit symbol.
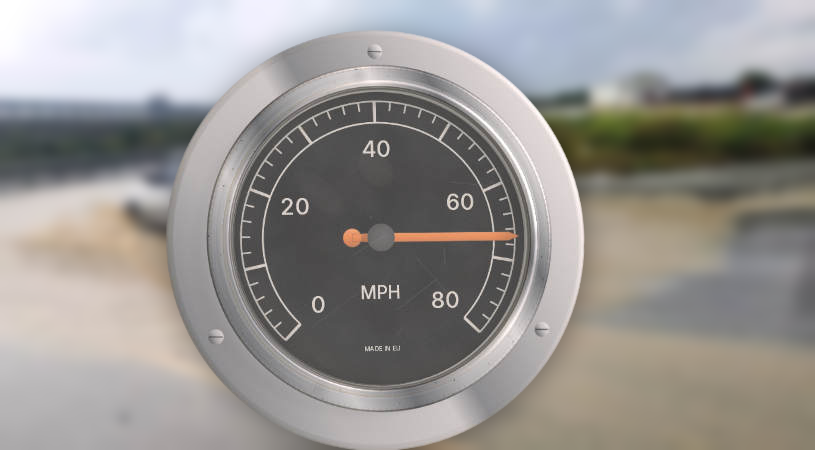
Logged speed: 67 mph
